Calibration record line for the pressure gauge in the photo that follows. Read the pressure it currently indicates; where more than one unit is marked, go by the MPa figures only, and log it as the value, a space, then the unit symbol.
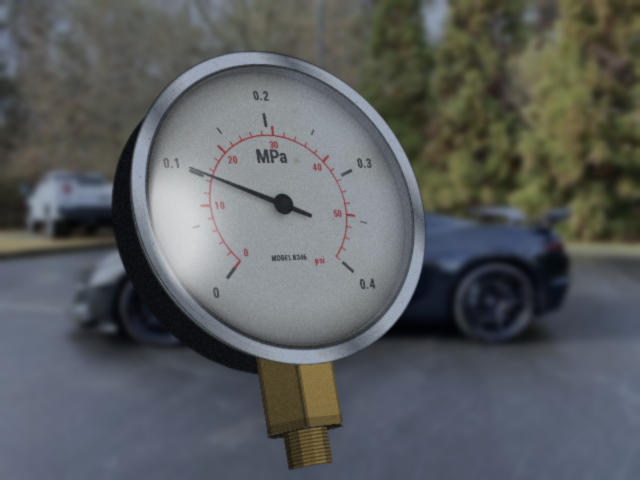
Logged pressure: 0.1 MPa
